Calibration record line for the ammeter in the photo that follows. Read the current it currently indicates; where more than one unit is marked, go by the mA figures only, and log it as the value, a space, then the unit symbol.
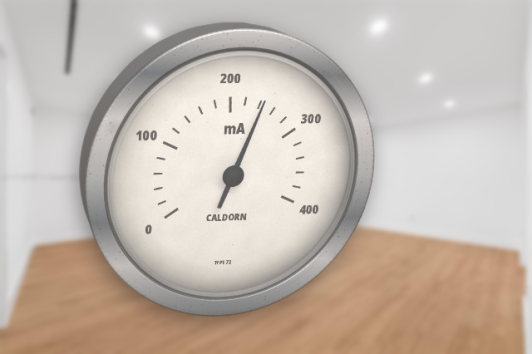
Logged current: 240 mA
